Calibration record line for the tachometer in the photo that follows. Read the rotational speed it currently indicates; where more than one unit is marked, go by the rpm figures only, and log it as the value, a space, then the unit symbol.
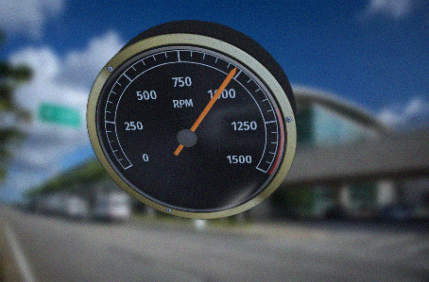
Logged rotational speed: 975 rpm
